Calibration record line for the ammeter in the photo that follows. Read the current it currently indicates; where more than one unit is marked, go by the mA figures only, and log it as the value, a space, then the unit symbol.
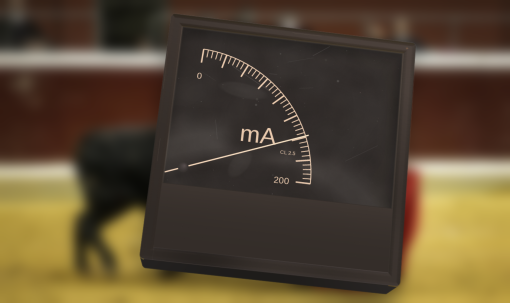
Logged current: 150 mA
